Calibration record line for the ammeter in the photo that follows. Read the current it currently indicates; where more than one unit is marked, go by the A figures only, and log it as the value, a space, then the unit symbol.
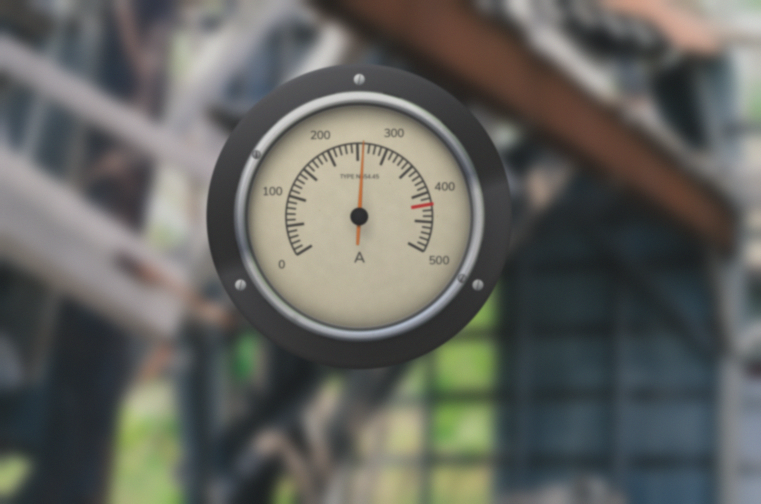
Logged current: 260 A
